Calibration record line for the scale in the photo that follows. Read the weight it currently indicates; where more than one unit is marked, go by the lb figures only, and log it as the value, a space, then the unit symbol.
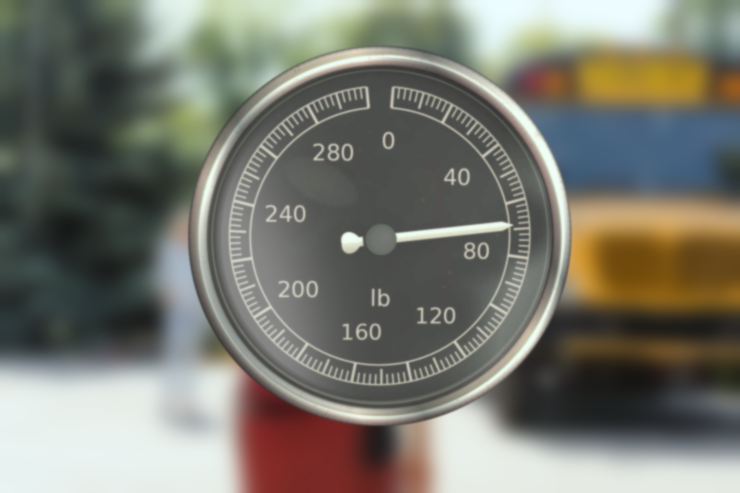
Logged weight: 68 lb
